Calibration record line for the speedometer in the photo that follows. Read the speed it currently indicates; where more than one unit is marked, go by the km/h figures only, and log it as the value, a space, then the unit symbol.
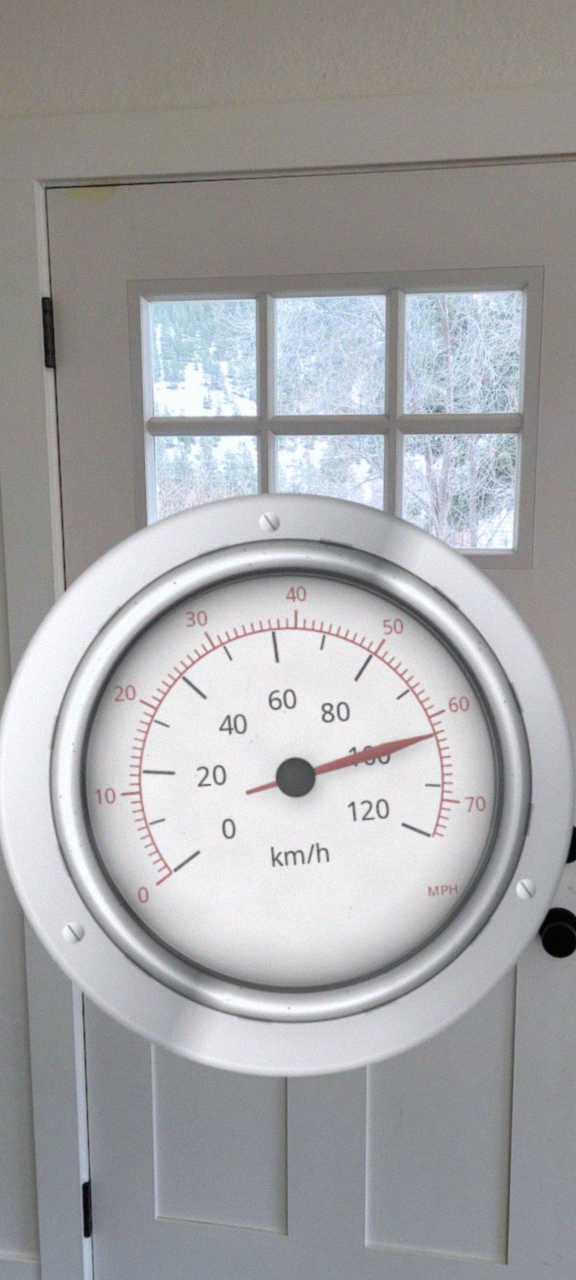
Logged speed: 100 km/h
